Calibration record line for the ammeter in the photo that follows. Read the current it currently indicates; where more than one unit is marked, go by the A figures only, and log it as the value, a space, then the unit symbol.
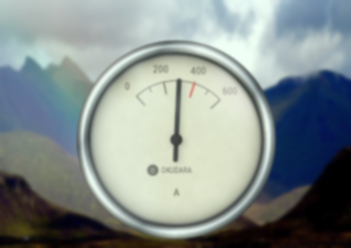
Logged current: 300 A
